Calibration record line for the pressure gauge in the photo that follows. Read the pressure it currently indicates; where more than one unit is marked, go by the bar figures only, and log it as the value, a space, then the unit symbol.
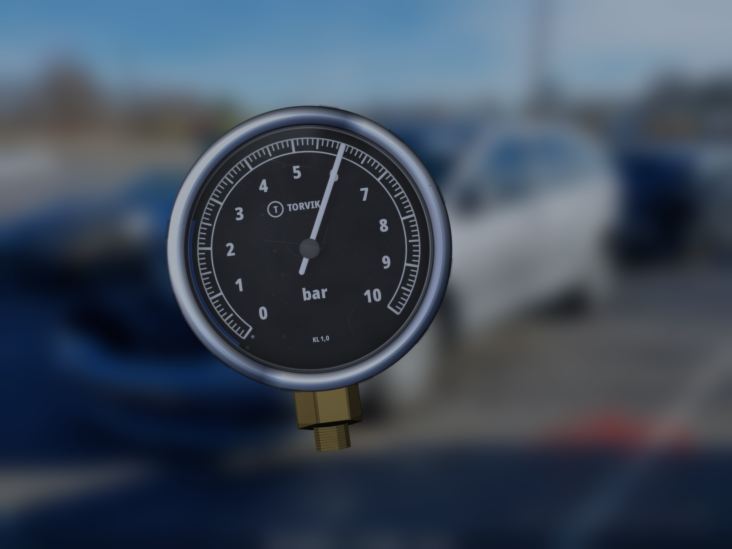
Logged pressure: 6 bar
